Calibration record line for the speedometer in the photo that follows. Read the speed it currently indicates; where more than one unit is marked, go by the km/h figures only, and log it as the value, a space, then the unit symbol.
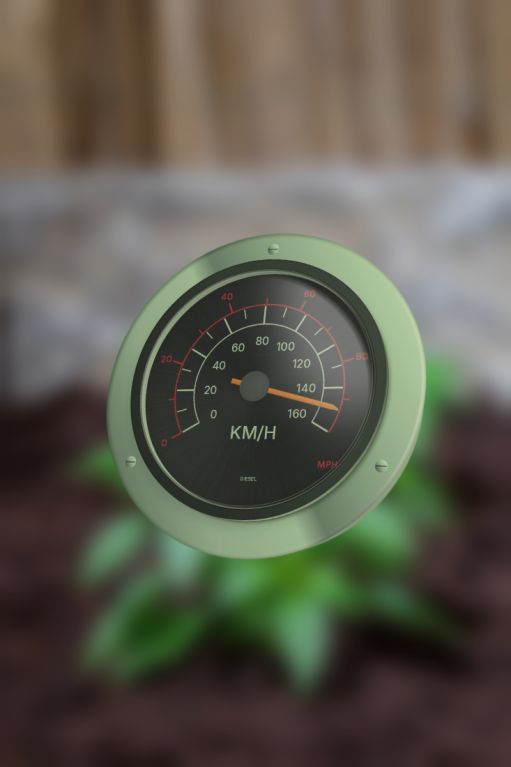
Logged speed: 150 km/h
